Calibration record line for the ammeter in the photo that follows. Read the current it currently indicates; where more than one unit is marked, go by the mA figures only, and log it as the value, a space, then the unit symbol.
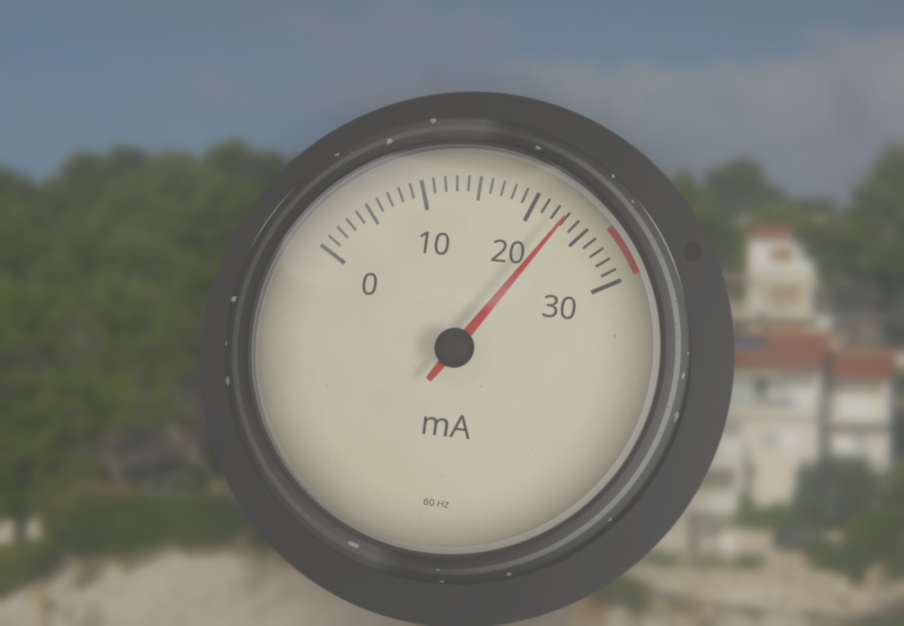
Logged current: 23 mA
